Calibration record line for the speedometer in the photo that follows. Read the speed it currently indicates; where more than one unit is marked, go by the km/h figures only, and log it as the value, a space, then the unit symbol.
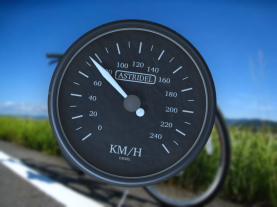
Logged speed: 75 km/h
